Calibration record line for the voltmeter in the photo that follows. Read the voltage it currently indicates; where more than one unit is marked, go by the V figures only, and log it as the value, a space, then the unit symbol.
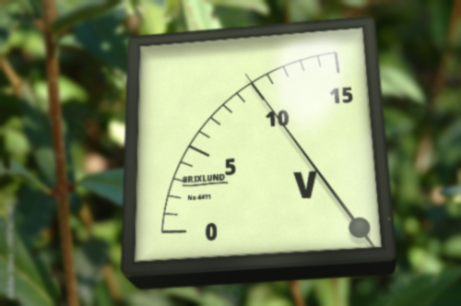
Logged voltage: 10 V
